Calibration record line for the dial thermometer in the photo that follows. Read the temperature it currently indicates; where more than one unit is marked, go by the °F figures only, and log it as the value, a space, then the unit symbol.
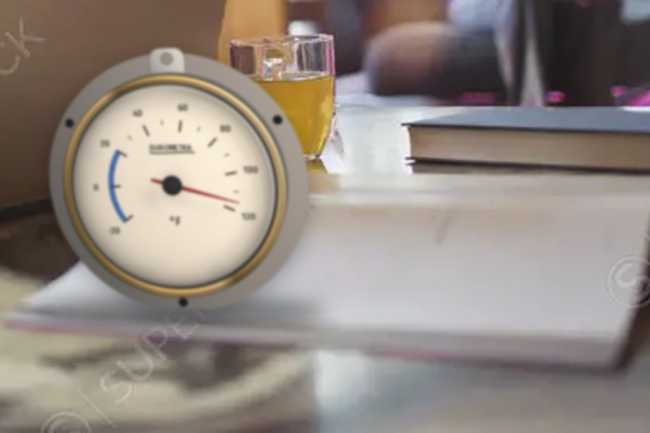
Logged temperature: 115 °F
